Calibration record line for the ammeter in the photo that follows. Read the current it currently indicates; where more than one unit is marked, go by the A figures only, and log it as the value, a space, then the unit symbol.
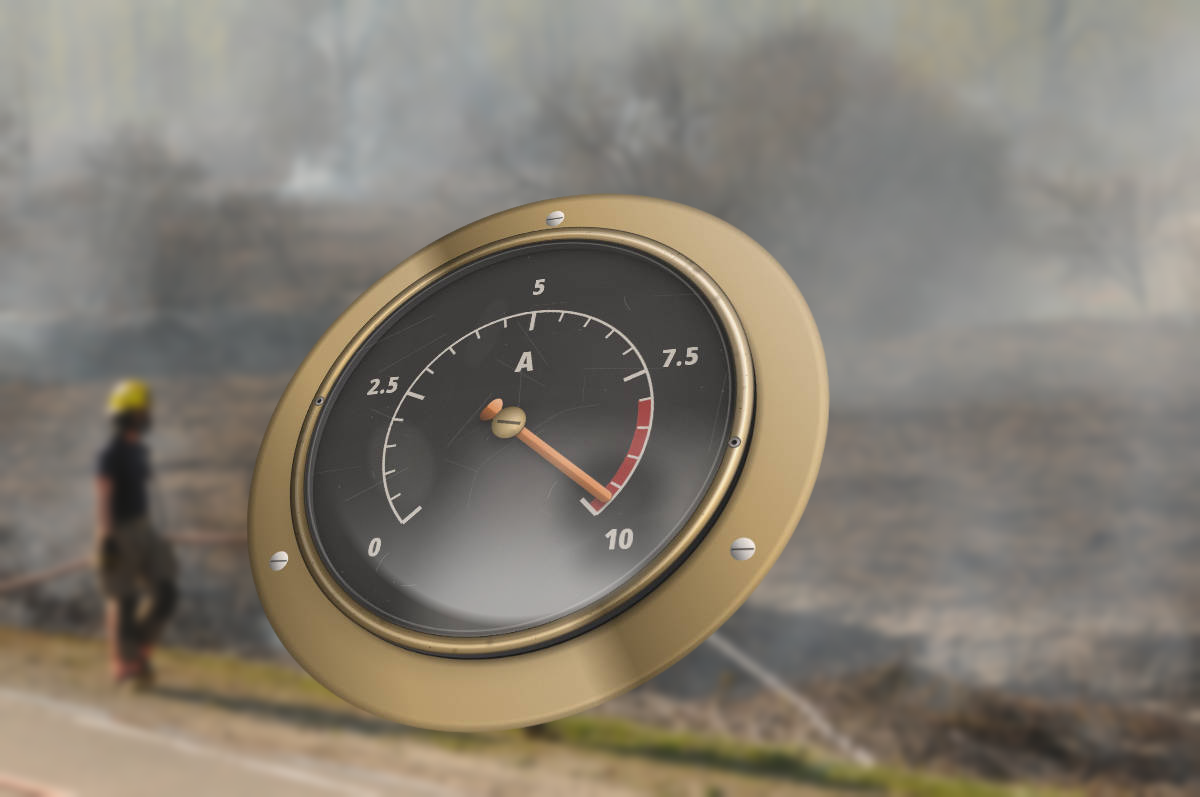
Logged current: 9.75 A
